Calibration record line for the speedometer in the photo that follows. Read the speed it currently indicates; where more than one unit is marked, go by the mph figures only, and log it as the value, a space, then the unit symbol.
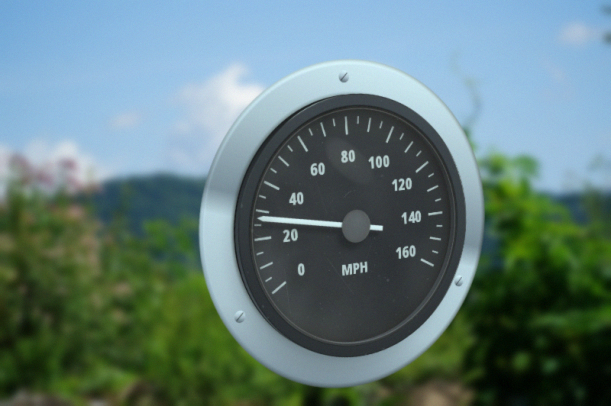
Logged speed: 27.5 mph
